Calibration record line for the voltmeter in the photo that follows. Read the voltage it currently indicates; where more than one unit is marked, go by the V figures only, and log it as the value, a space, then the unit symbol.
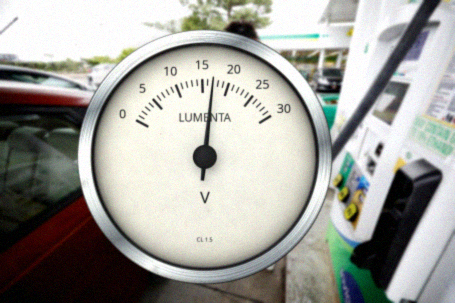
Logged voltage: 17 V
